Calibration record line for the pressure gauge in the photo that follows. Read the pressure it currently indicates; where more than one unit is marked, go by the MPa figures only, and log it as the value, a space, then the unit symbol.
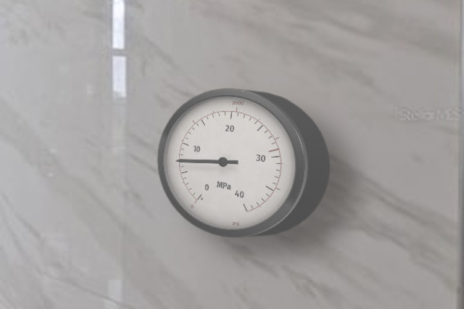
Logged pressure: 7 MPa
